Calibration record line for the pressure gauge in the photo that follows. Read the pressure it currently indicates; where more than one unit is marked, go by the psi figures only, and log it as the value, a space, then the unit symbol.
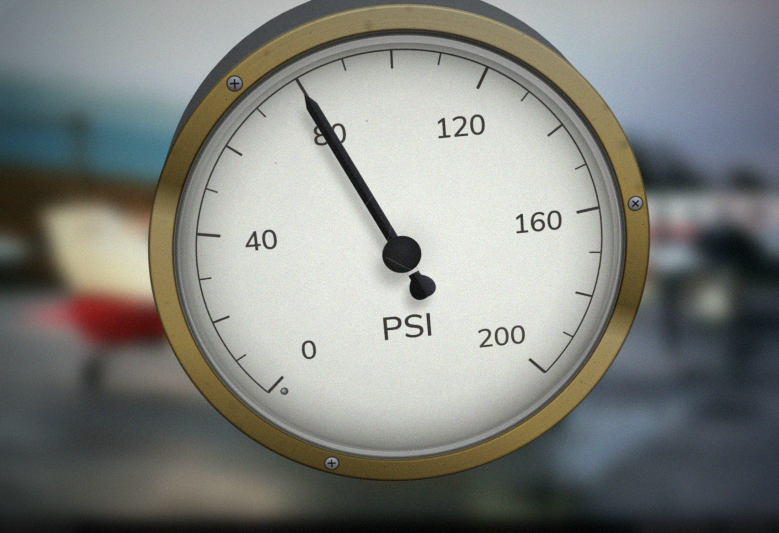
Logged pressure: 80 psi
